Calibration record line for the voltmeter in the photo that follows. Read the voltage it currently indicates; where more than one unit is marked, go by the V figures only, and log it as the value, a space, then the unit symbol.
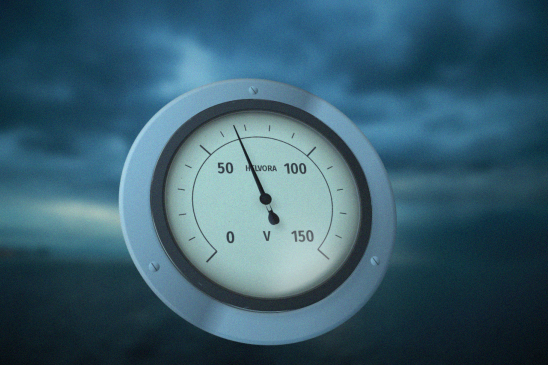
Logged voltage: 65 V
